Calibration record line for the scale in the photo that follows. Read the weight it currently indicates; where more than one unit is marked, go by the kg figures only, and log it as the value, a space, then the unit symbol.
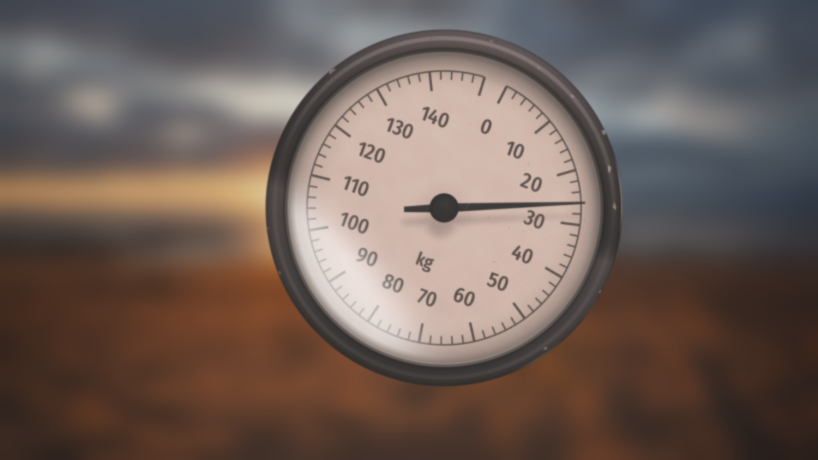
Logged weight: 26 kg
